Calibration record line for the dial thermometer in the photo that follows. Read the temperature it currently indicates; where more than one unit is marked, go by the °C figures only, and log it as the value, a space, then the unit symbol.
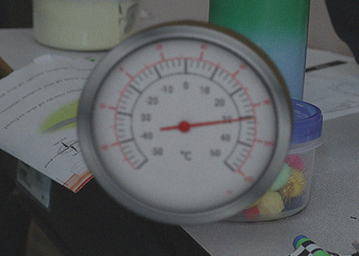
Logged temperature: 30 °C
